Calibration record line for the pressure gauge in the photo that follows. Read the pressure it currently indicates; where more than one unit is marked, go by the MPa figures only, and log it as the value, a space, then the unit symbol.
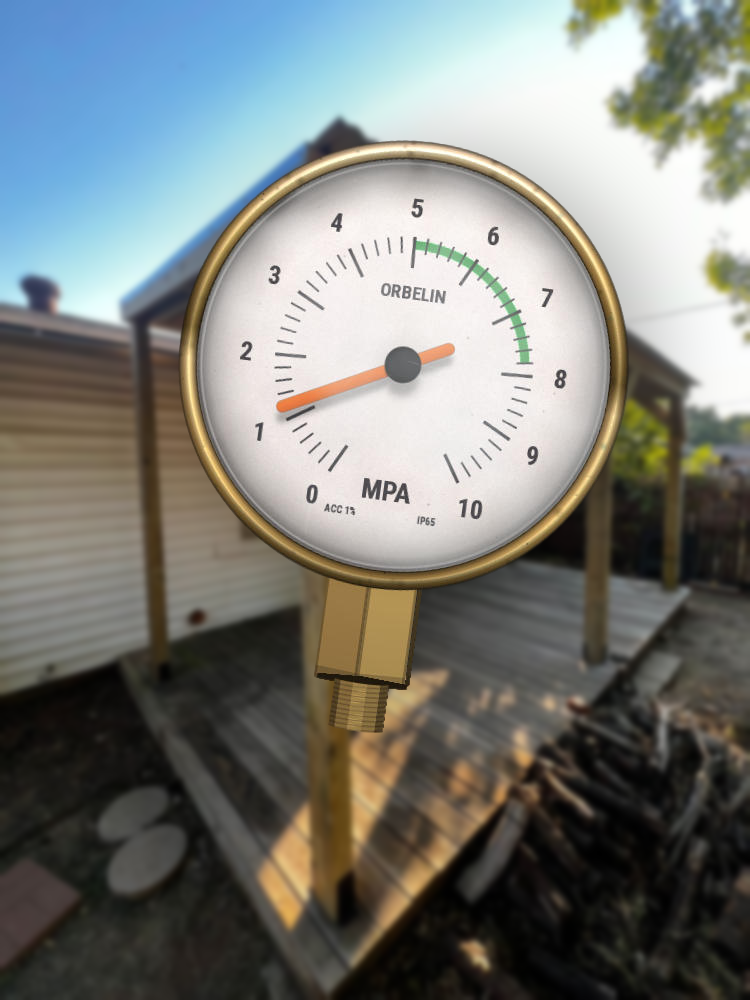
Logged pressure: 1.2 MPa
